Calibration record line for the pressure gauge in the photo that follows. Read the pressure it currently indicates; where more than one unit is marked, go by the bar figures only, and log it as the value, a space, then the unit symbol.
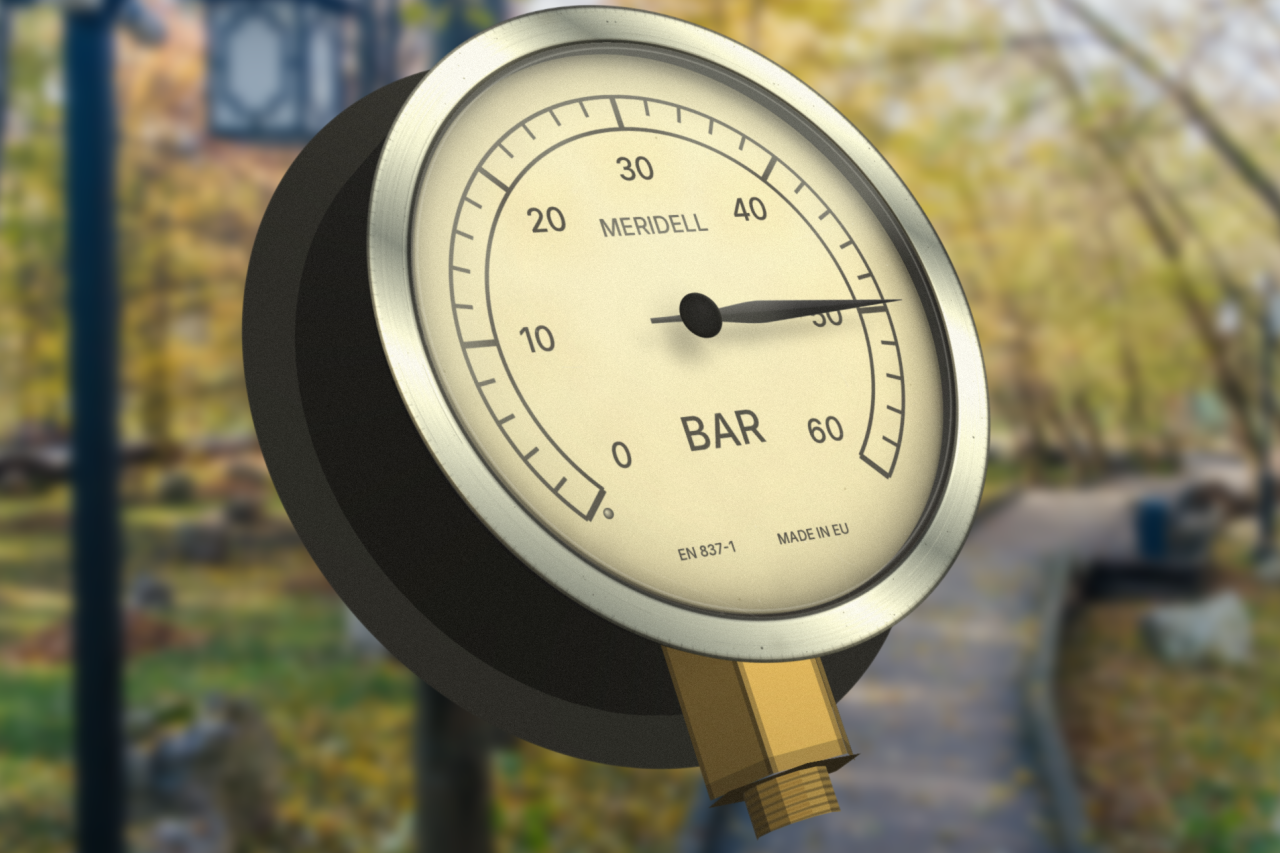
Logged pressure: 50 bar
